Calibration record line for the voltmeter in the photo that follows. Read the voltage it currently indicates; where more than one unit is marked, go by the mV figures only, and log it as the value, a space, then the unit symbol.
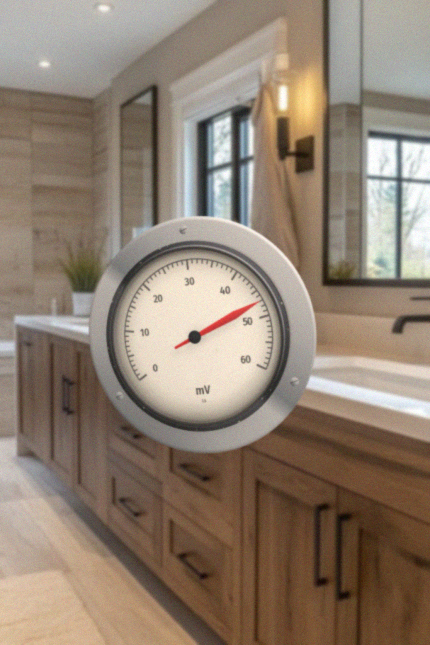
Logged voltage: 47 mV
